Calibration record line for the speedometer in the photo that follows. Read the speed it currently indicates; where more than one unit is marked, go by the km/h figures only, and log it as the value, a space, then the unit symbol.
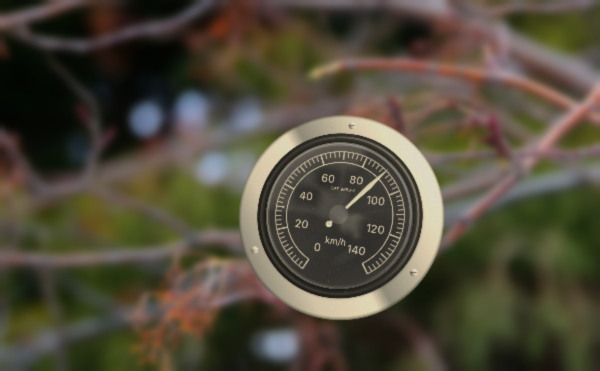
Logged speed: 90 km/h
